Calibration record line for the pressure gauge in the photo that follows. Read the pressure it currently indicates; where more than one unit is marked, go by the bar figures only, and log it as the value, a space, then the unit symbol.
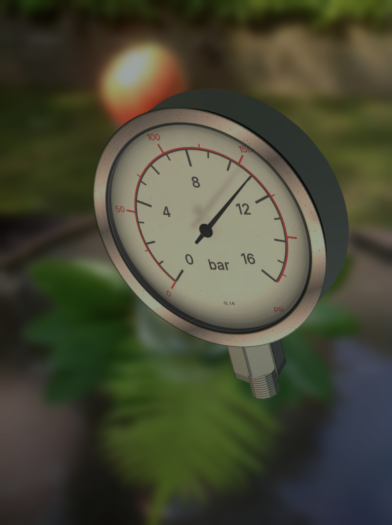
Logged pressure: 11 bar
